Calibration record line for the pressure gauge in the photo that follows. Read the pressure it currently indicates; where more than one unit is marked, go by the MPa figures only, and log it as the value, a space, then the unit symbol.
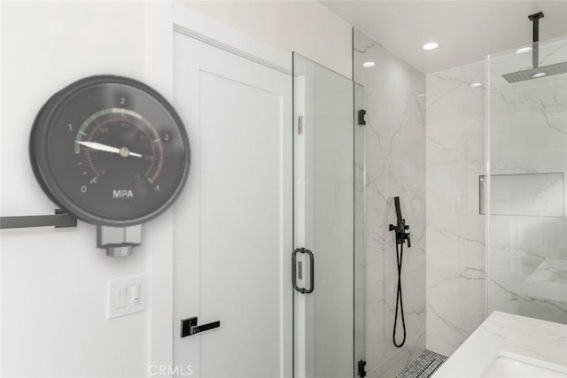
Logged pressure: 0.8 MPa
